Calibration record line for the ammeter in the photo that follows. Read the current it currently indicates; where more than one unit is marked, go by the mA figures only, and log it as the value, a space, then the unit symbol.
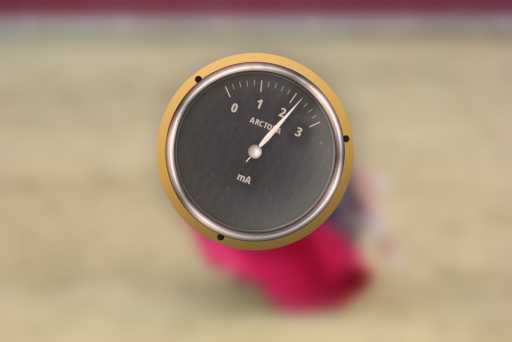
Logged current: 2.2 mA
